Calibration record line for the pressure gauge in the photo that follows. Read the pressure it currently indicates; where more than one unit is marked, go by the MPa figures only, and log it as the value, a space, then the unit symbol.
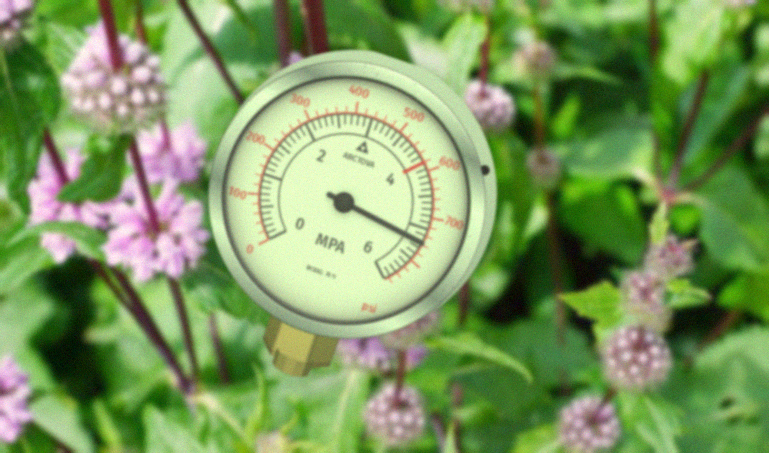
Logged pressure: 5.2 MPa
